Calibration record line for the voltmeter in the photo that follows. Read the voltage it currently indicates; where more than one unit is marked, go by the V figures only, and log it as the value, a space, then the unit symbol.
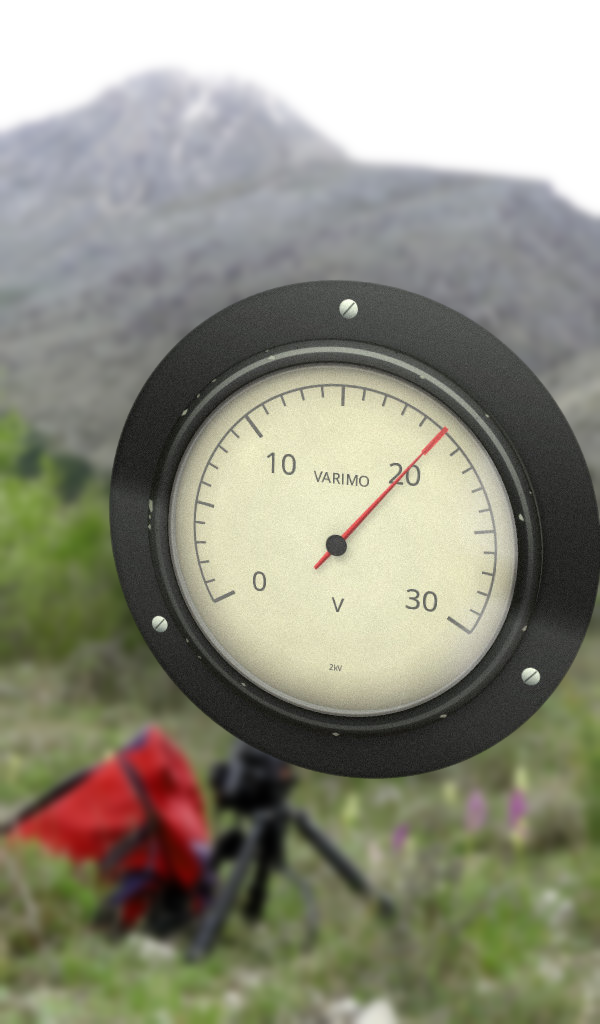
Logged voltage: 20 V
